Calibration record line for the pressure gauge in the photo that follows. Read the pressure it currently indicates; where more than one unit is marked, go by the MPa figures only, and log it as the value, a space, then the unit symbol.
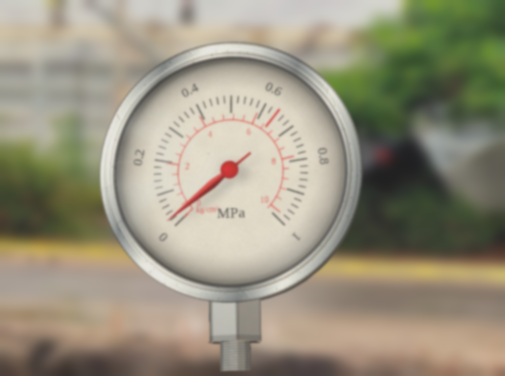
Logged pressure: 0.02 MPa
